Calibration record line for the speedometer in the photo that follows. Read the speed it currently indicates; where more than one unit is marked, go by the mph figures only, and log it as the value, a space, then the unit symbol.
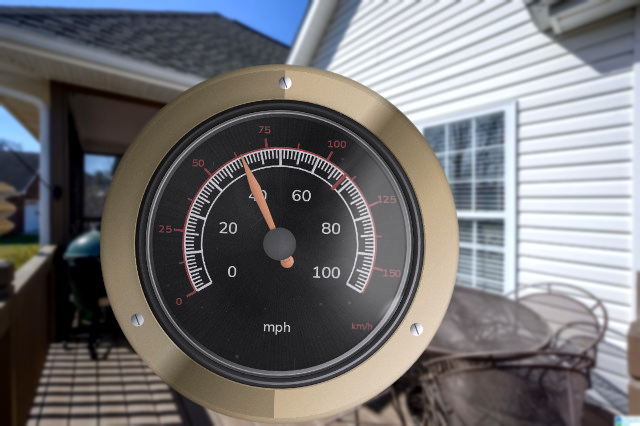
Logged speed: 40 mph
